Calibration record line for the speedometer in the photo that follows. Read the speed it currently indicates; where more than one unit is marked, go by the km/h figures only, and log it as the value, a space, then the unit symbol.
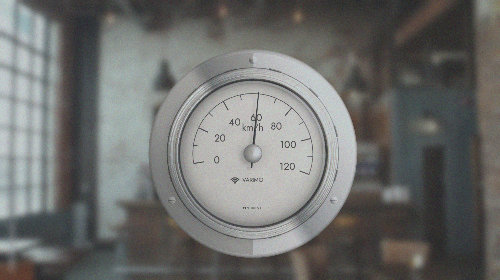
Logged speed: 60 km/h
